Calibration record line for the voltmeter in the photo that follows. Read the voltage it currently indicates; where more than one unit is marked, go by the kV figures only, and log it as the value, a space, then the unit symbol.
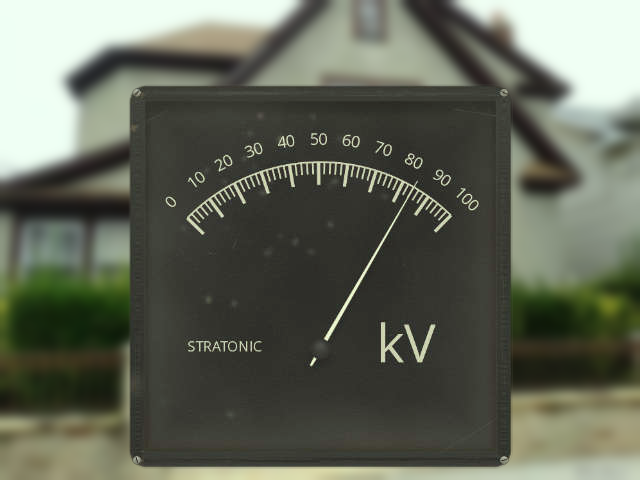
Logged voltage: 84 kV
